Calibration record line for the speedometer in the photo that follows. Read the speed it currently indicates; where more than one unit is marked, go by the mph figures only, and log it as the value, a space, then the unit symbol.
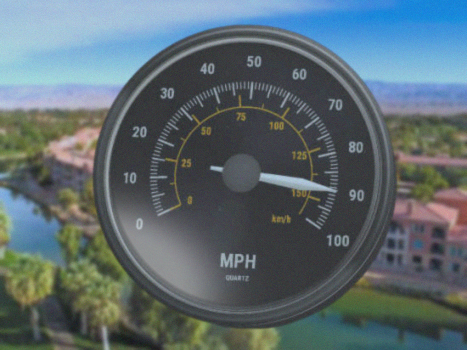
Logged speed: 90 mph
